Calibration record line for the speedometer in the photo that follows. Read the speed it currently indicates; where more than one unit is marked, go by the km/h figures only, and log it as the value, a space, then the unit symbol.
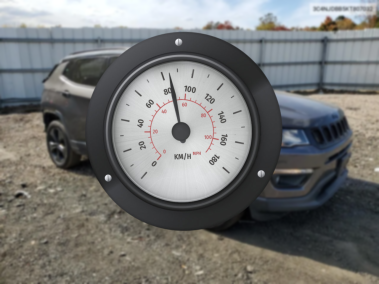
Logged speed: 85 km/h
